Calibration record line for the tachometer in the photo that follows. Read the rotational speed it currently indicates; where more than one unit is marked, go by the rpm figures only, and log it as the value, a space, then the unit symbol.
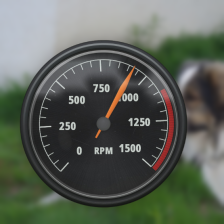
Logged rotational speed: 925 rpm
